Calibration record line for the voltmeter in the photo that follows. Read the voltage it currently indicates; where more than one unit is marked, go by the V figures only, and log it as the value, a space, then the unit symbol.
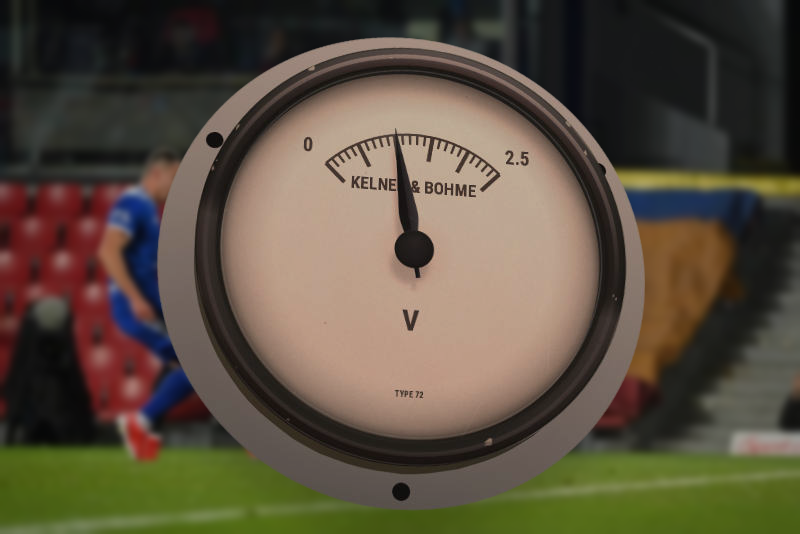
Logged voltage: 1 V
